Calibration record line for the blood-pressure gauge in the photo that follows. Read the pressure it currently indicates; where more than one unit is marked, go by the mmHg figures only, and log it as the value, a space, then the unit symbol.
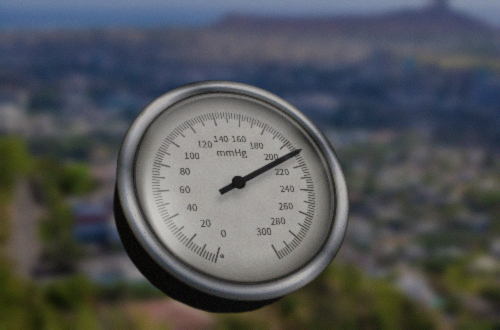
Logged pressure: 210 mmHg
